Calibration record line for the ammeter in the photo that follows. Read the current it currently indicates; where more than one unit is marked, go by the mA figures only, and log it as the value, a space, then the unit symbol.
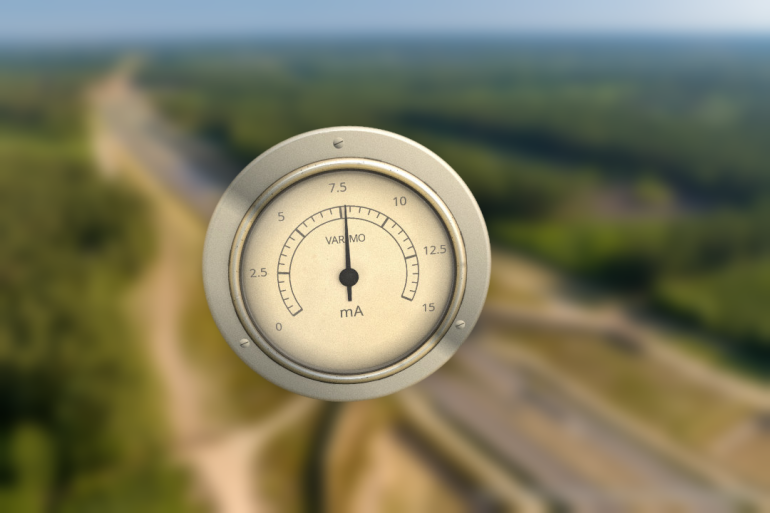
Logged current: 7.75 mA
